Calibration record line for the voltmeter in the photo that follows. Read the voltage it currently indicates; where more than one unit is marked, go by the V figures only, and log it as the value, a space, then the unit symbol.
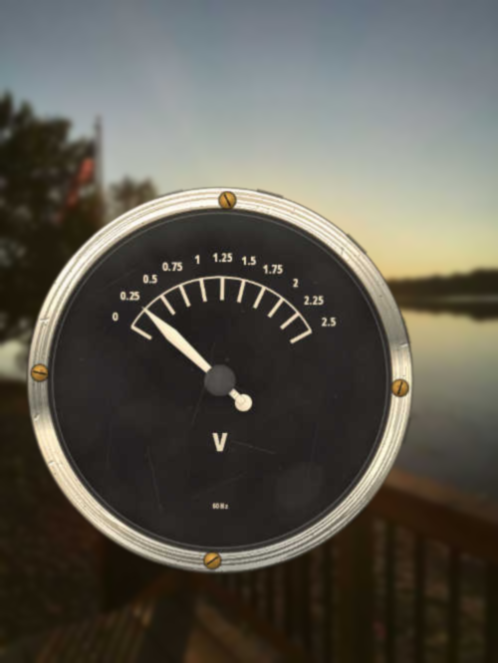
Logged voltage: 0.25 V
